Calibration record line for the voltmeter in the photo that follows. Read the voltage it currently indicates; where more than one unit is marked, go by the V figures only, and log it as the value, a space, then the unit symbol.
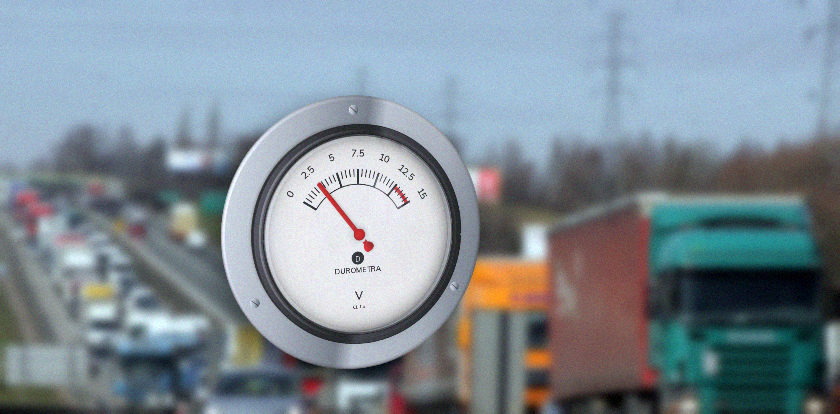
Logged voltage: 2.5 V
